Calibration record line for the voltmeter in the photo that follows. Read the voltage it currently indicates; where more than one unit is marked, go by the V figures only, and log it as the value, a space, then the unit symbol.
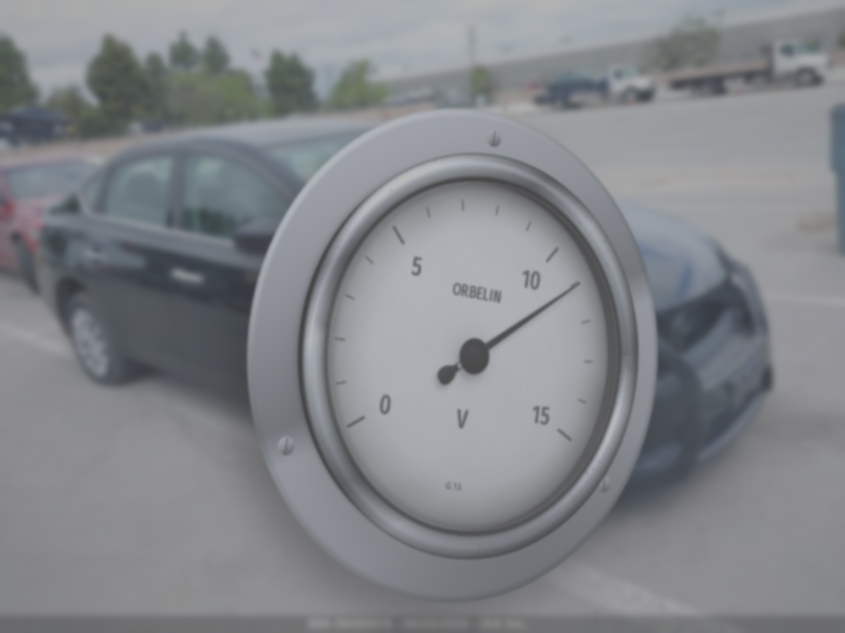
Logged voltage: 11 V
